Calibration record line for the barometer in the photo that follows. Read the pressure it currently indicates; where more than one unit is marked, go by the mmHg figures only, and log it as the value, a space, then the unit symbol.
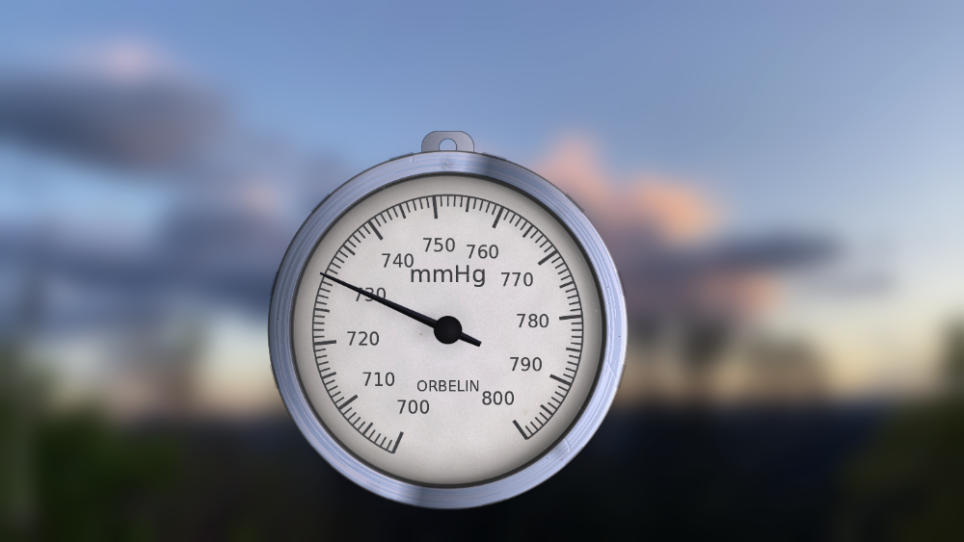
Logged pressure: 730 mmHg
